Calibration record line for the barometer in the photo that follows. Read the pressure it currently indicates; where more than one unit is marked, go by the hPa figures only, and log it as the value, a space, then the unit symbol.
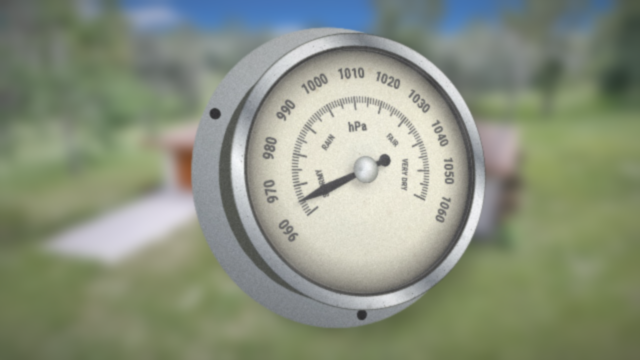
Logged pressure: 965 hPa
